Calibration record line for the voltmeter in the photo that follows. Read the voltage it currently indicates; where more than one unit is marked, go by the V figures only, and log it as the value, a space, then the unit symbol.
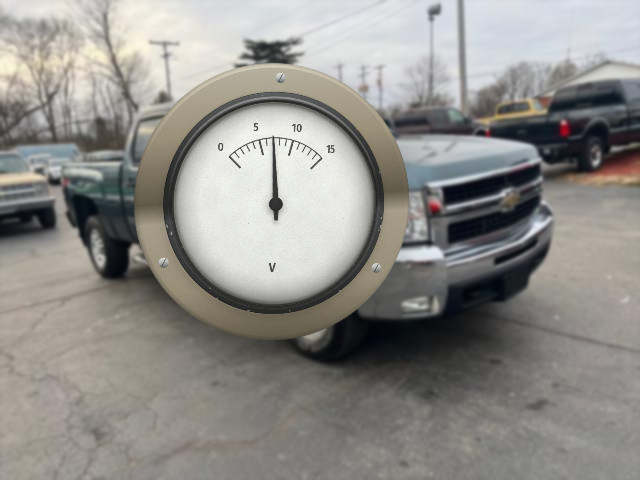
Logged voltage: 7 V
